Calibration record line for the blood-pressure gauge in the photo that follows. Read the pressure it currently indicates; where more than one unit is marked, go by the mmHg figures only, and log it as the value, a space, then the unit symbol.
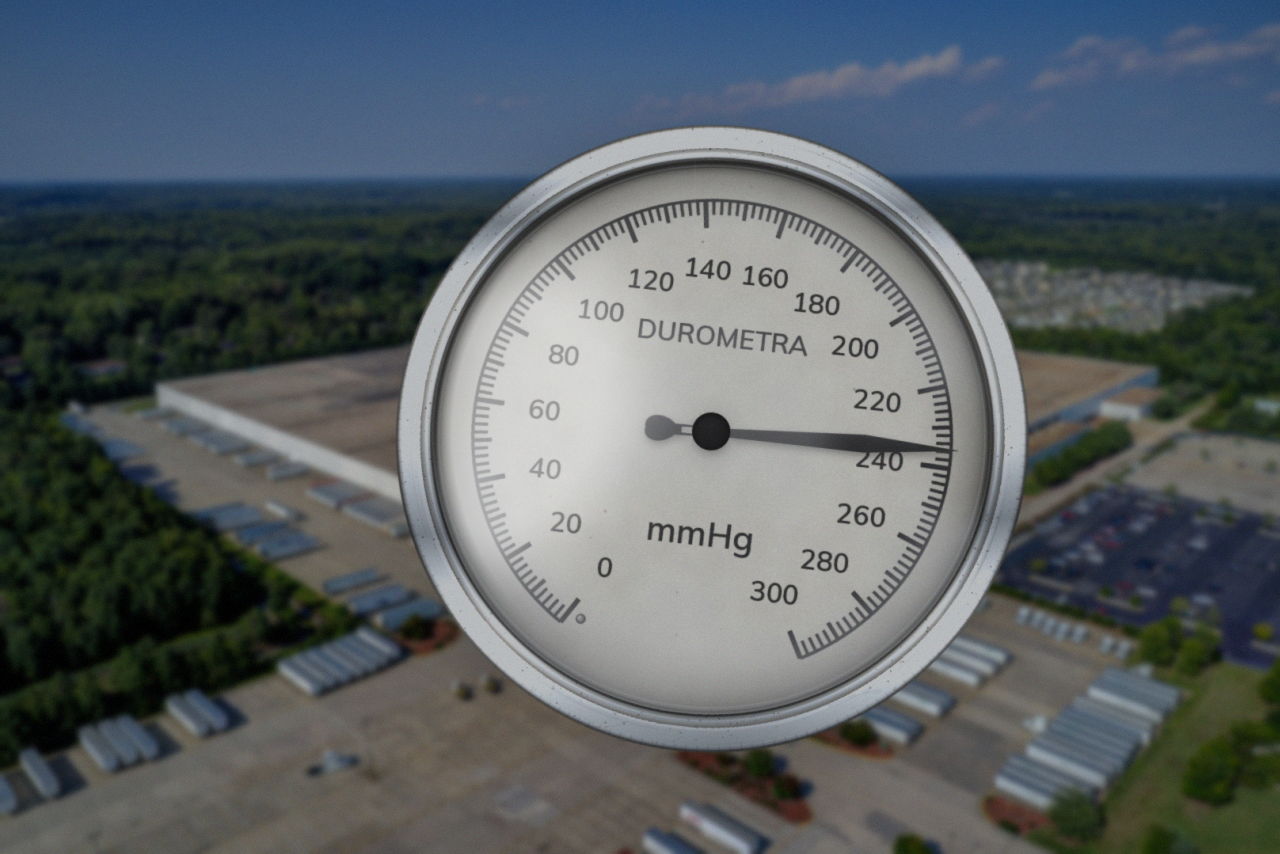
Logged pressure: 236 mmHg
